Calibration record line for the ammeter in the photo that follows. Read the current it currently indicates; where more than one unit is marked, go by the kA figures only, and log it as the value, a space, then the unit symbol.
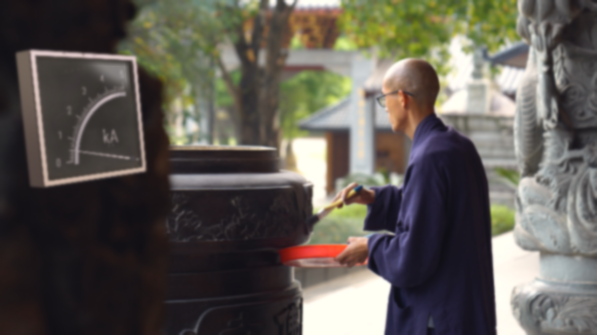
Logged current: 0.5 kA
